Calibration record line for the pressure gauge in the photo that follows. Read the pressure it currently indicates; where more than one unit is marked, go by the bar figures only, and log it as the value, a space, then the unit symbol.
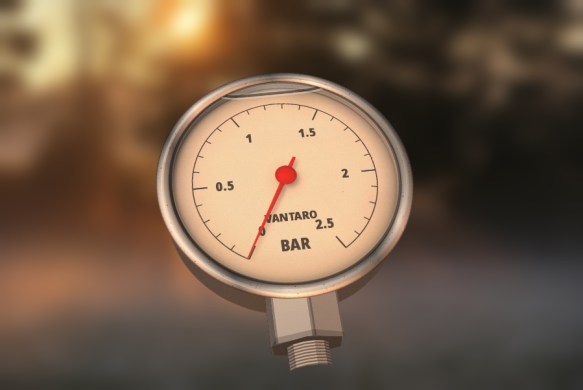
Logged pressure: 0 bar
